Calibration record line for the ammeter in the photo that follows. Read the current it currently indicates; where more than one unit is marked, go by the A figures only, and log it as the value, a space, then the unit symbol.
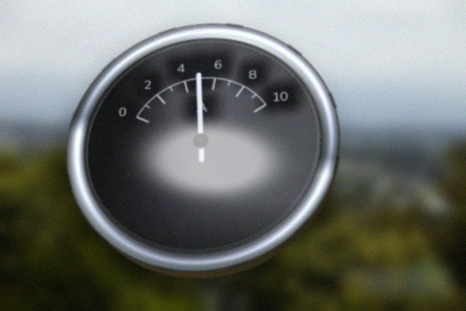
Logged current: 5 A
